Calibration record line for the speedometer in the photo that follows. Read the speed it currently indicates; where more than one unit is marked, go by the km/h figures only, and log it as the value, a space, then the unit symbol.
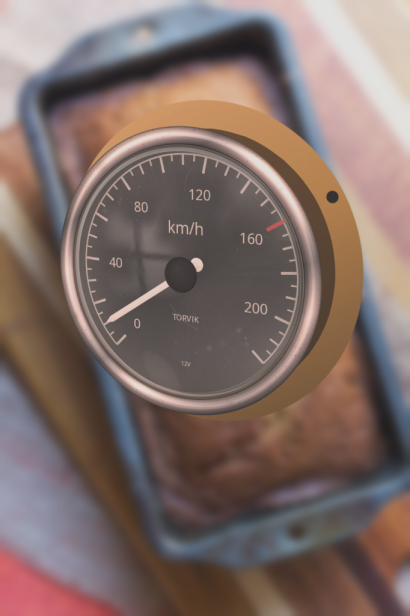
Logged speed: 10 km/h
